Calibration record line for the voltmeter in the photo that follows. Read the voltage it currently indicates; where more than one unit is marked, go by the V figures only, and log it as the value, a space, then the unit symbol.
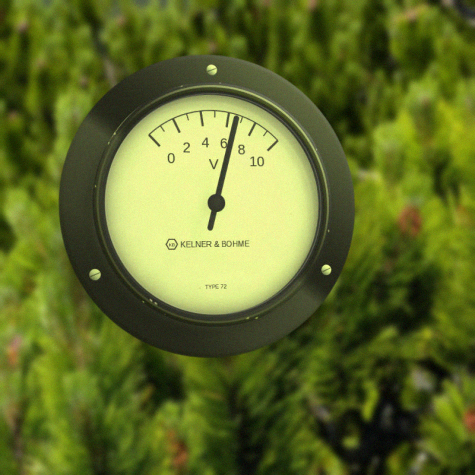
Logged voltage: 6.5 V
